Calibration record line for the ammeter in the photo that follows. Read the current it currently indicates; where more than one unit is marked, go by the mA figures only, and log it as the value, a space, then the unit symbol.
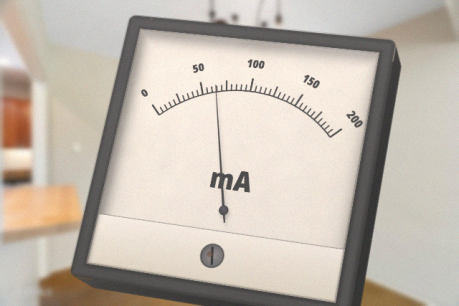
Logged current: 65 mA
